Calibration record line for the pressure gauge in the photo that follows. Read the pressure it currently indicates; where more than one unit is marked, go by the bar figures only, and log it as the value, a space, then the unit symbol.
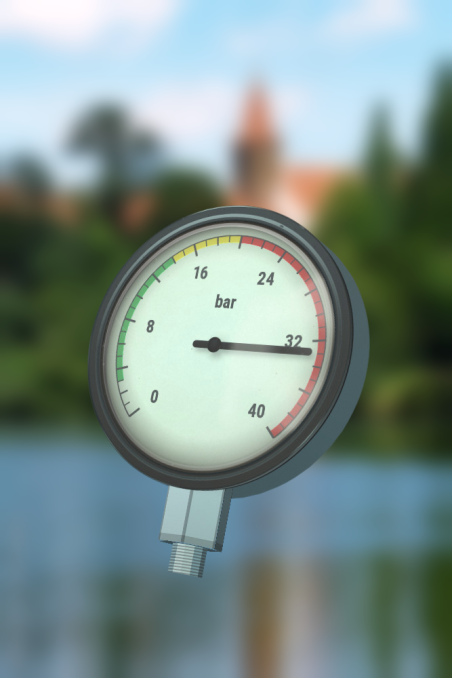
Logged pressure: 33 bar
